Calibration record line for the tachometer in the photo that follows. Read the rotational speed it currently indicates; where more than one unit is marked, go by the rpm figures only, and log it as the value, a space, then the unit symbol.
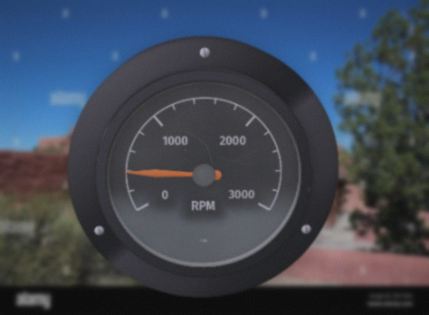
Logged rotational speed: 400 rpm
